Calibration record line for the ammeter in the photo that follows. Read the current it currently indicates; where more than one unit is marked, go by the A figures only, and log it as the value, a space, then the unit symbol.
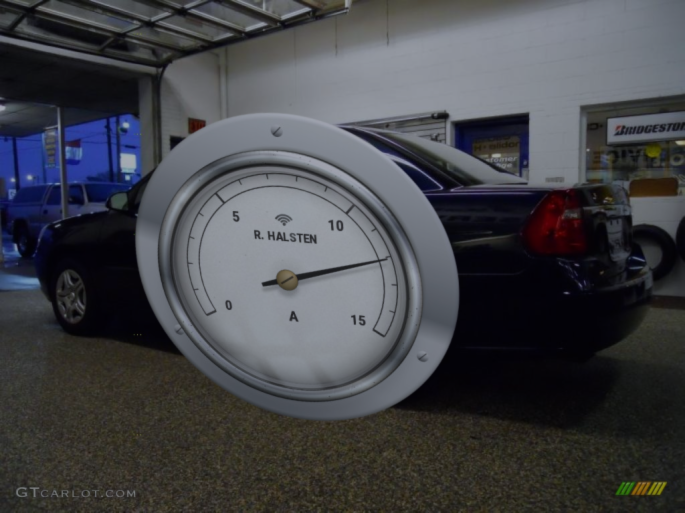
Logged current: 12 A
